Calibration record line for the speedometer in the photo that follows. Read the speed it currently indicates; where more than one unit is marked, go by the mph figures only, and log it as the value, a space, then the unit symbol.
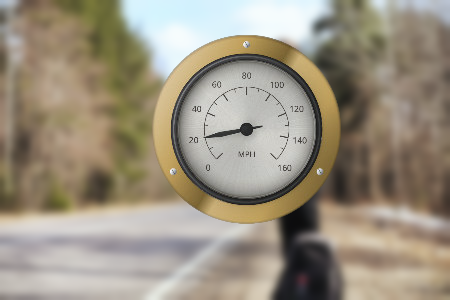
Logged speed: 20 mph
